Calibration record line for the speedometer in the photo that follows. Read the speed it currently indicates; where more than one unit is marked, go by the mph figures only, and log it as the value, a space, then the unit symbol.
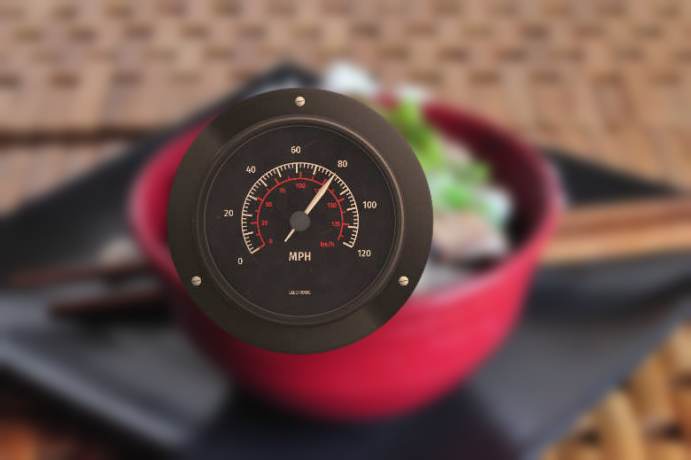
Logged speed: 80 mph
